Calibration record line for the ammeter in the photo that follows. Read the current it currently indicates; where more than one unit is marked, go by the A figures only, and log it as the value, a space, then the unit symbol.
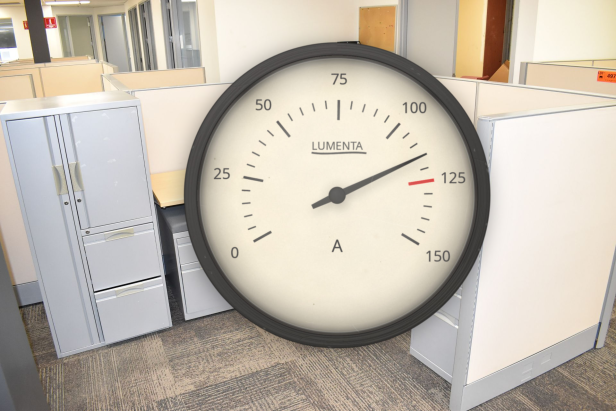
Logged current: 115 A
